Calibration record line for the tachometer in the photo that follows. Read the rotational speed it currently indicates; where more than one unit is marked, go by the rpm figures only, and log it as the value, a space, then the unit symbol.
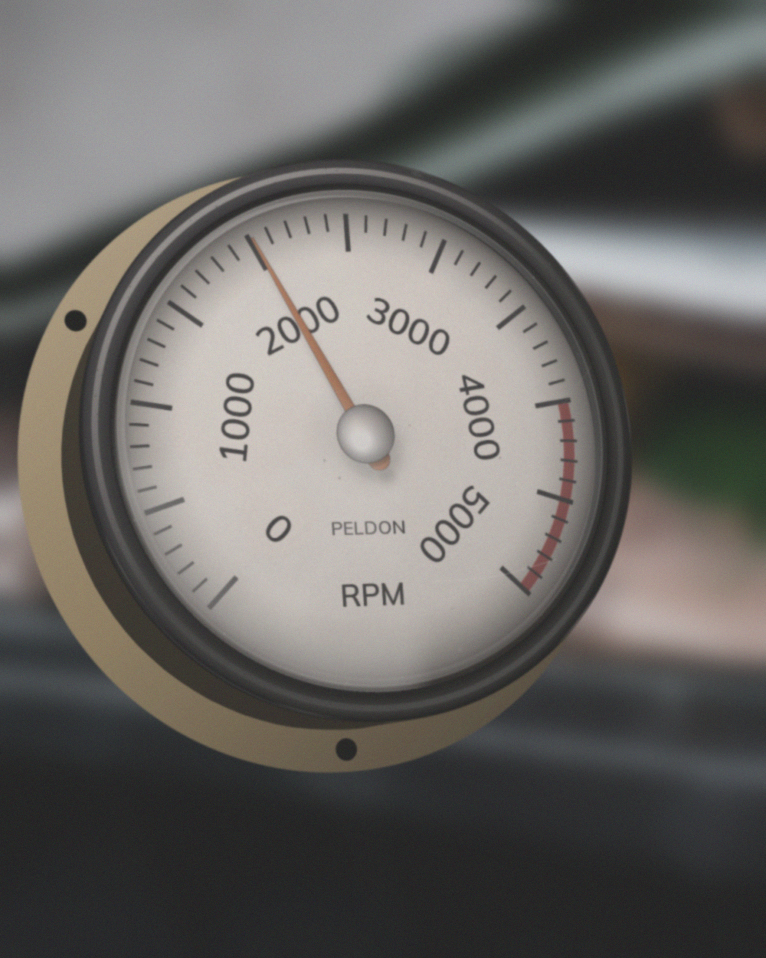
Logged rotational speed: 2000 rpm
